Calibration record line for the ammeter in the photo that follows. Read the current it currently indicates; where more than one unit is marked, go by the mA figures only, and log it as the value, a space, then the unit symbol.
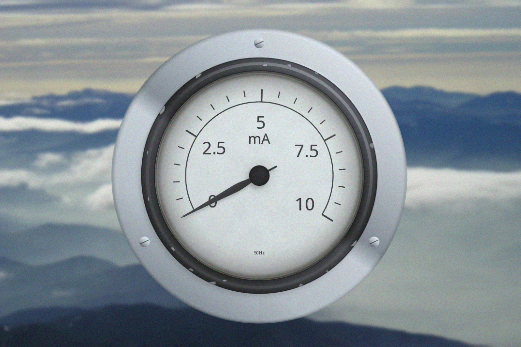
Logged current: 0 mA
